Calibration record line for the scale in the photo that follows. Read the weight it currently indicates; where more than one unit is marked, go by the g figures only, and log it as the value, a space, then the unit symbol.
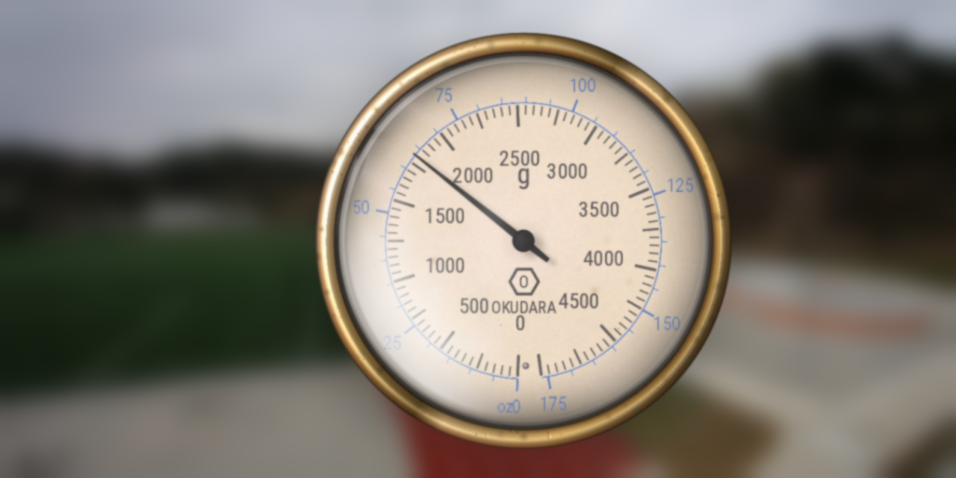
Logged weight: 1800 g
